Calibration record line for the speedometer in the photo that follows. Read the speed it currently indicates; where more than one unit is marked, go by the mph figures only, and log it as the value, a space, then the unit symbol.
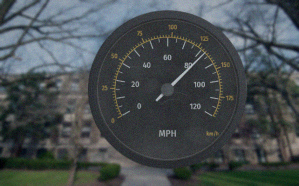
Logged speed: 82.5 mph
